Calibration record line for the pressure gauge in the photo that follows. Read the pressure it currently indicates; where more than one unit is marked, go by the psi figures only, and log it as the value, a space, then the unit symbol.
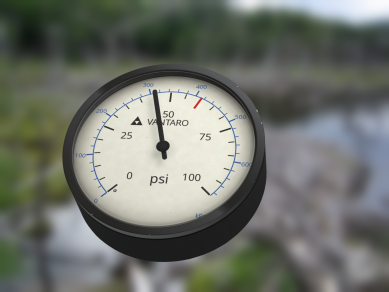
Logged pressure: 45 psi
